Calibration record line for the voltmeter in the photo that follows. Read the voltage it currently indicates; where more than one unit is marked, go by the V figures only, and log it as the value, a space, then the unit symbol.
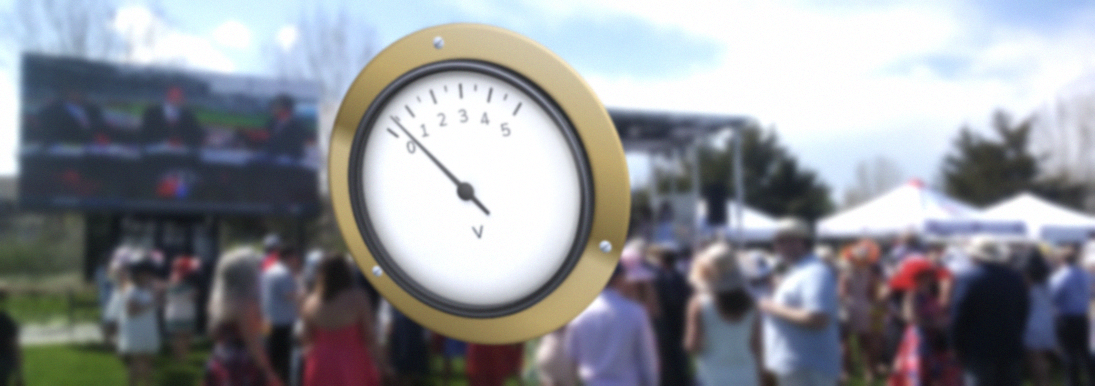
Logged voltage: 0.5 V
